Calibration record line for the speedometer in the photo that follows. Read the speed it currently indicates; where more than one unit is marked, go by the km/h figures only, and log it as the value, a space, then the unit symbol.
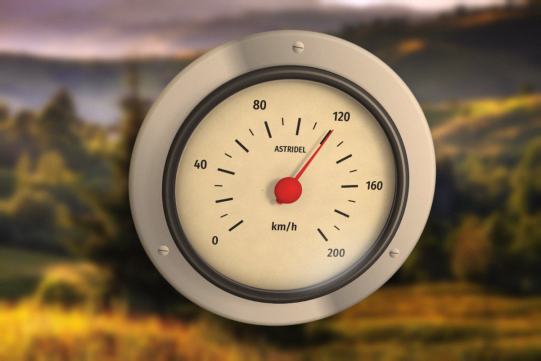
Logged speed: 120 km/h
